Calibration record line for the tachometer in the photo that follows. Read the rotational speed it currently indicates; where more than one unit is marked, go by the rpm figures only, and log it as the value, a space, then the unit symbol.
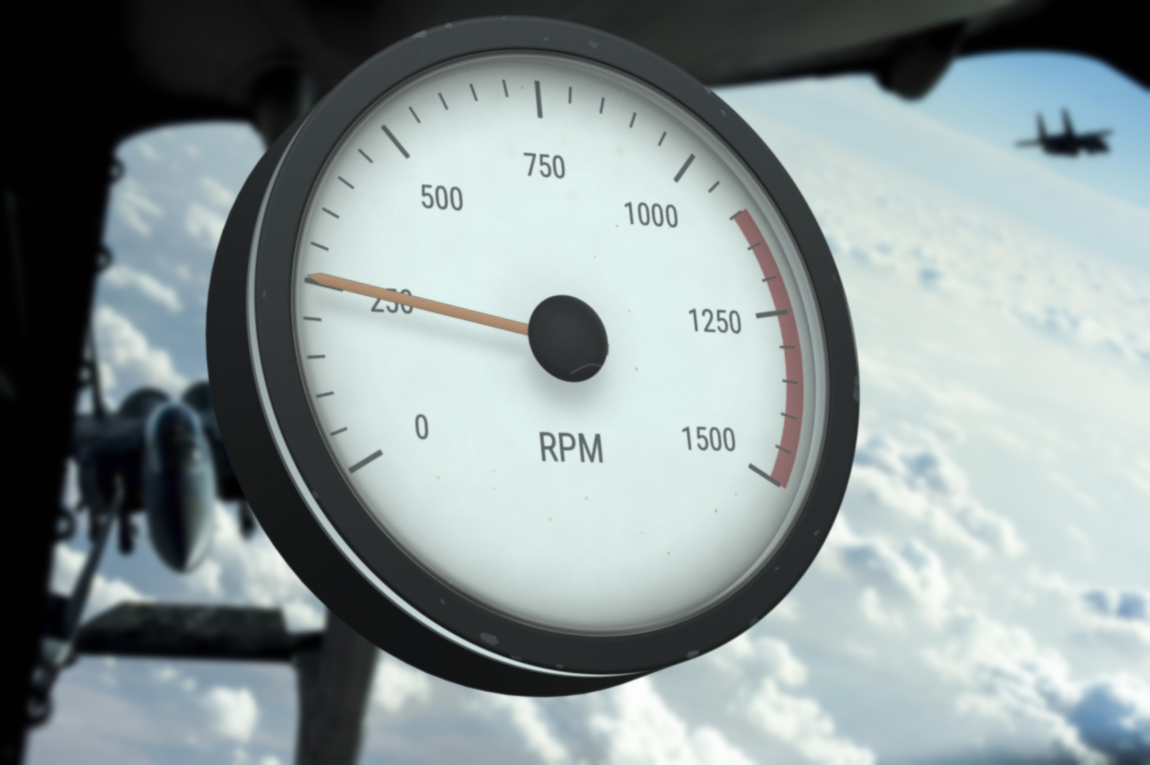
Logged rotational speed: 250 rpm
